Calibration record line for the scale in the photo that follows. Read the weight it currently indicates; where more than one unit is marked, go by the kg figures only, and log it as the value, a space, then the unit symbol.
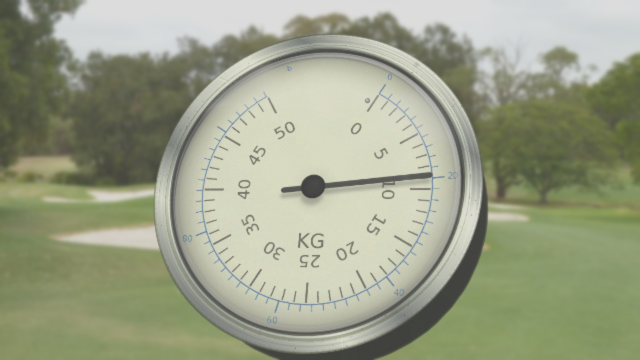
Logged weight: 9 kg
